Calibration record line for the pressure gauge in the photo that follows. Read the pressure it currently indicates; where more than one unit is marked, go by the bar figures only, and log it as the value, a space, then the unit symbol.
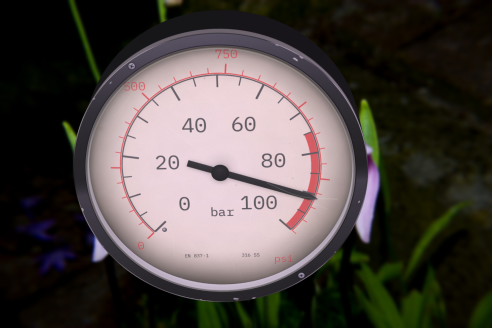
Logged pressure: 90 bar
